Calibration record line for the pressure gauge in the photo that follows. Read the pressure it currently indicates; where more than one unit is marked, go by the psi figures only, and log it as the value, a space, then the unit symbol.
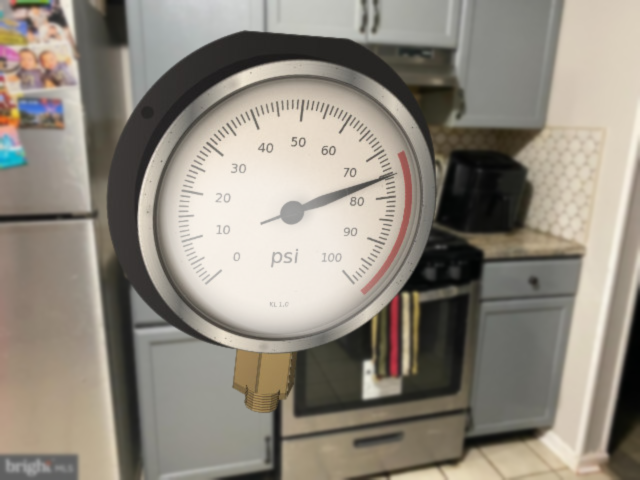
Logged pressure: 75 psi
